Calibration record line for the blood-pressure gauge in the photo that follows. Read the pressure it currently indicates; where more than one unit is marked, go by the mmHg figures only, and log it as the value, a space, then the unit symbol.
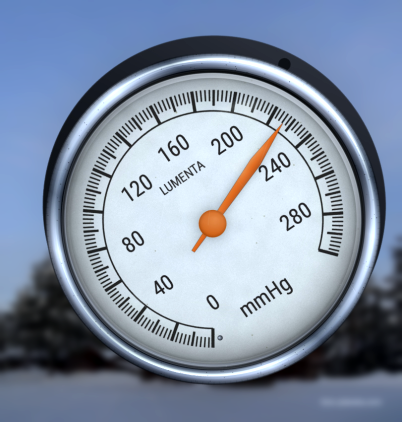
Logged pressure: 226 mmHg
